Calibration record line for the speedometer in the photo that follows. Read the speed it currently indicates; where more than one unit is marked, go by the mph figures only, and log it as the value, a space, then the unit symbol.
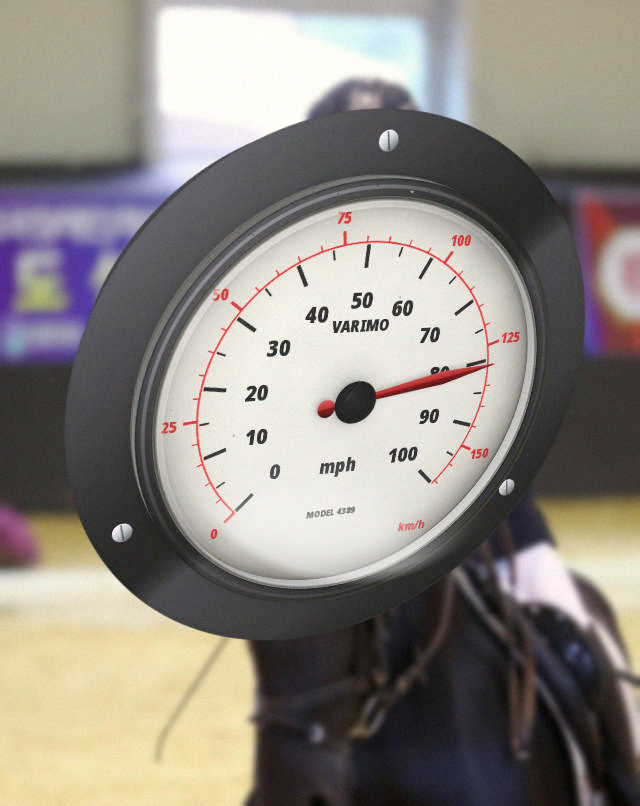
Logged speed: 80 mph
